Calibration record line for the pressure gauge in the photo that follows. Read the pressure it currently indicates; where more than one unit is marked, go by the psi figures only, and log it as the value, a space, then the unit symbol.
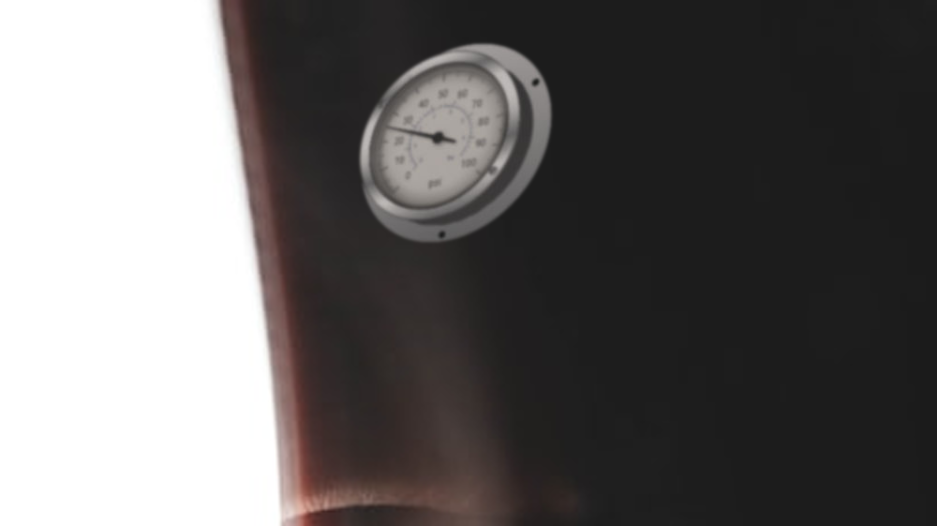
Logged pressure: 25 psi
